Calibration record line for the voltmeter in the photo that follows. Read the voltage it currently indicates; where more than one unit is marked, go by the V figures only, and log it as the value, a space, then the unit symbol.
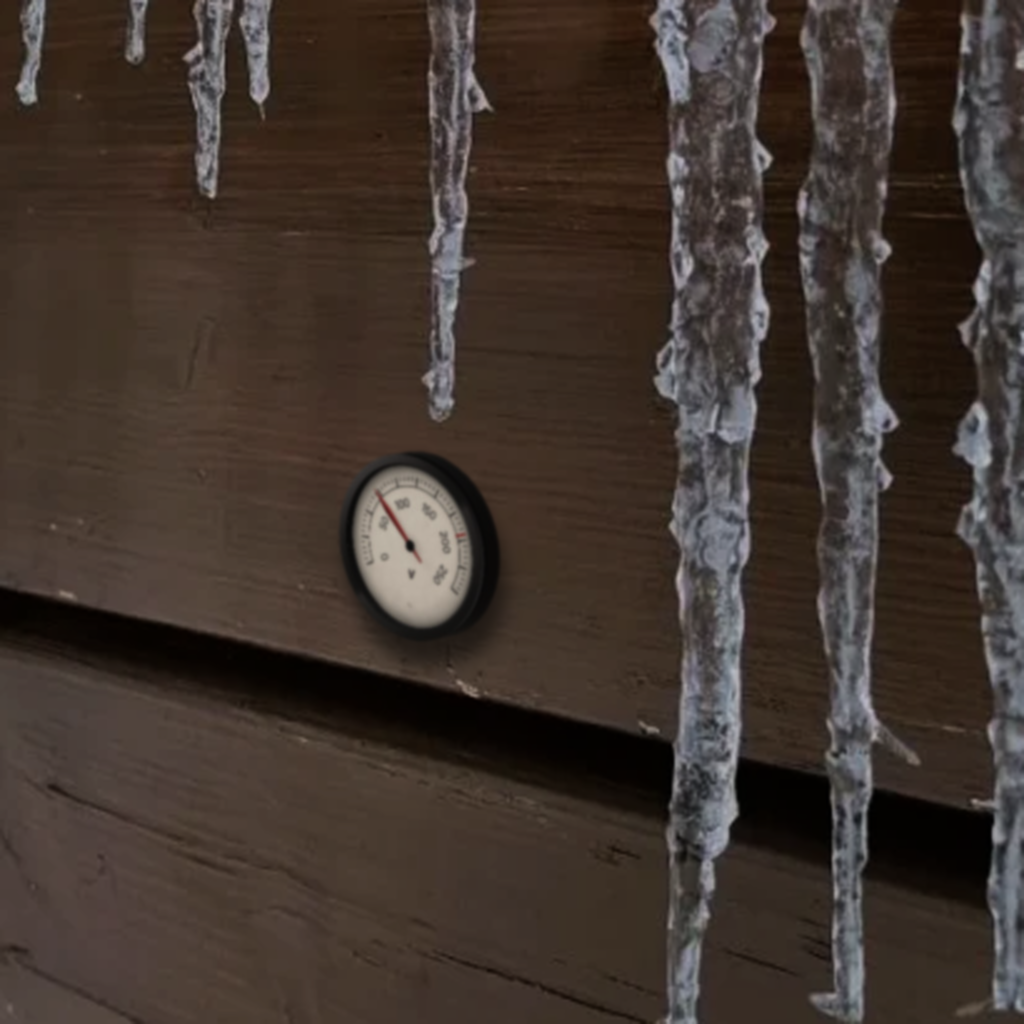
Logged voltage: 75 V
